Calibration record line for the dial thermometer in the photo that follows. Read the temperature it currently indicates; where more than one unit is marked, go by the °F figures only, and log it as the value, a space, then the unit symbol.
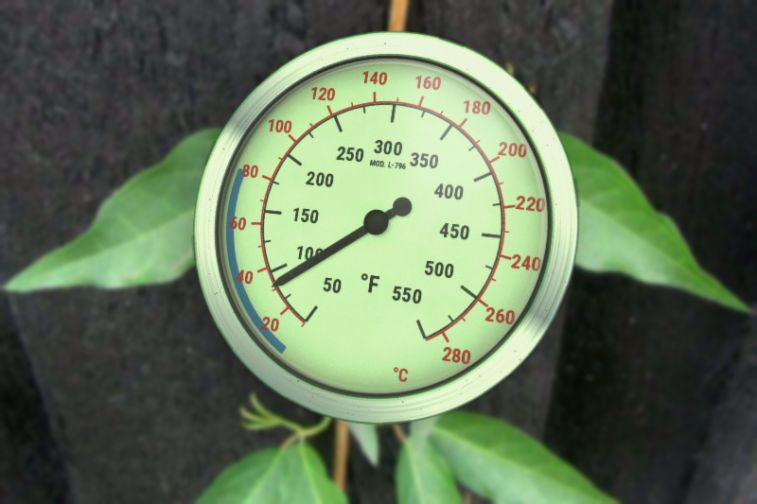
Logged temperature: 87.5 °F
